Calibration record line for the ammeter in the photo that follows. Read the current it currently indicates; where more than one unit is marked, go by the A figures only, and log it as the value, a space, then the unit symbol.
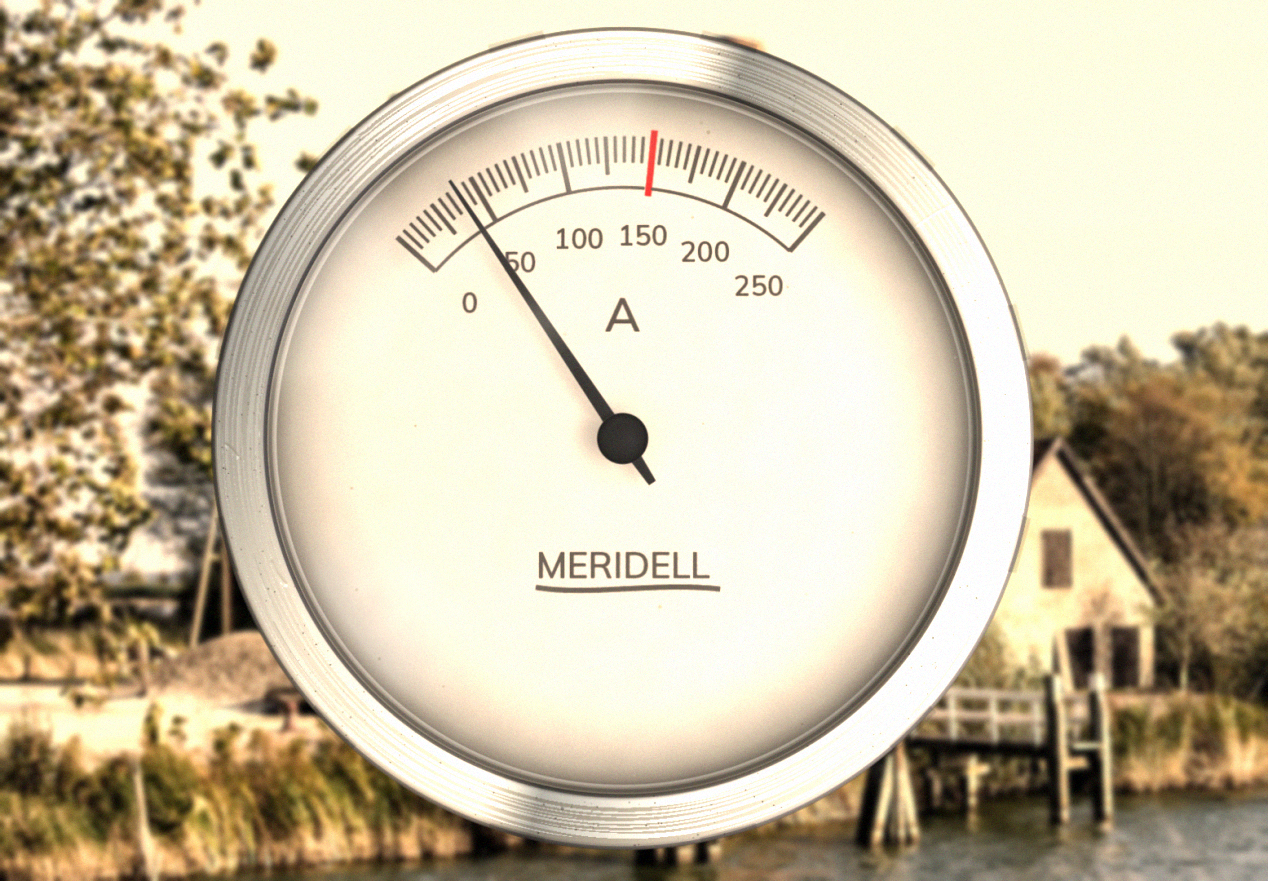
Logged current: 40 A
